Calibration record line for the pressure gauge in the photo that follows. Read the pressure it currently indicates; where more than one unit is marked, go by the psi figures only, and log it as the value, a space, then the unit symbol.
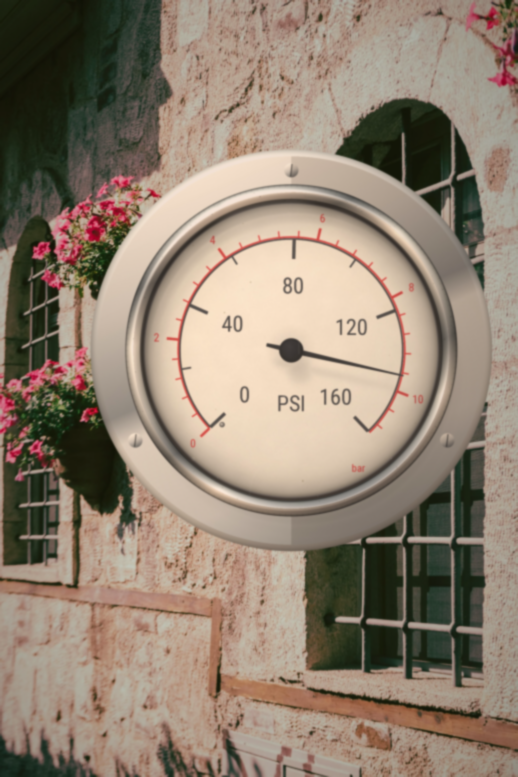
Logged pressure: 140 psi
